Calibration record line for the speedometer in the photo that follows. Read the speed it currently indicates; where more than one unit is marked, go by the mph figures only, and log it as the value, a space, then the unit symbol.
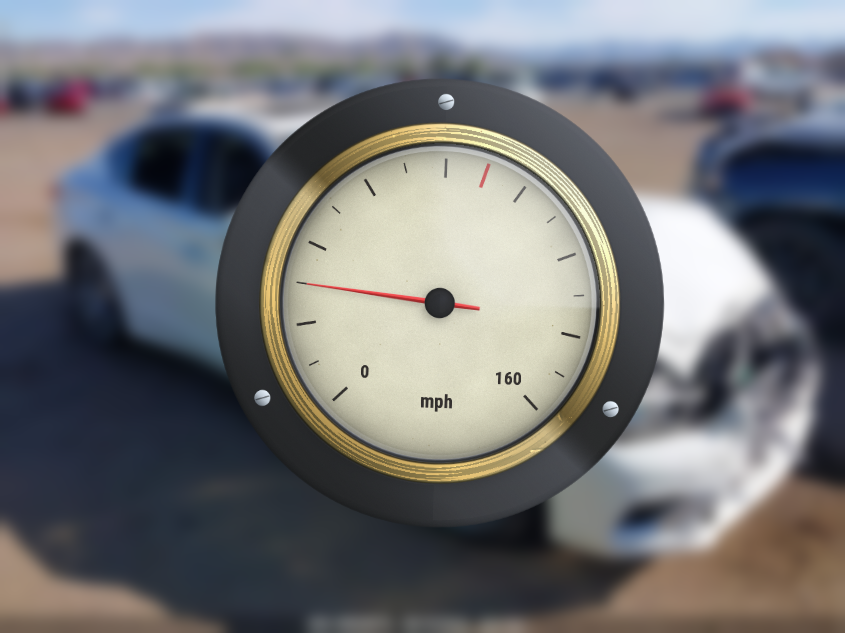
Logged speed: 30 mph
